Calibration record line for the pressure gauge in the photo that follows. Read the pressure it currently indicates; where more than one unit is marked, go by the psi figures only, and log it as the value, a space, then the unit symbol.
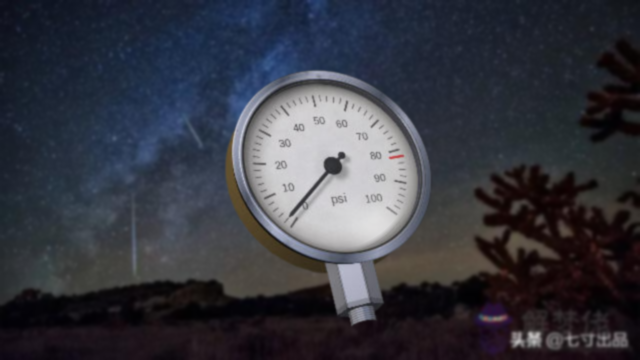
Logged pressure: 2 psi
